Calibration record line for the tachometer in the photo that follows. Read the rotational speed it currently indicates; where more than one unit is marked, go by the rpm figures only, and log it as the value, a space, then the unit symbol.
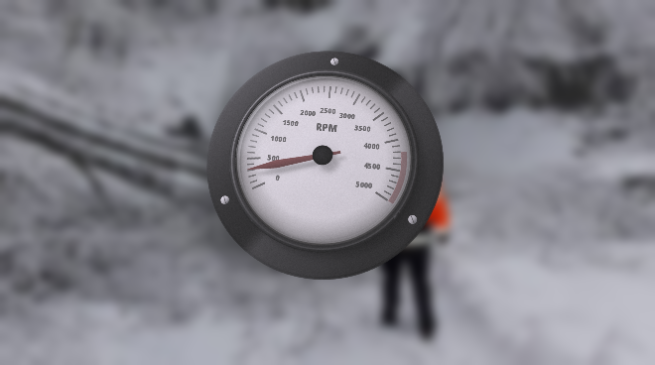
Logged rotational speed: 300 rpm
